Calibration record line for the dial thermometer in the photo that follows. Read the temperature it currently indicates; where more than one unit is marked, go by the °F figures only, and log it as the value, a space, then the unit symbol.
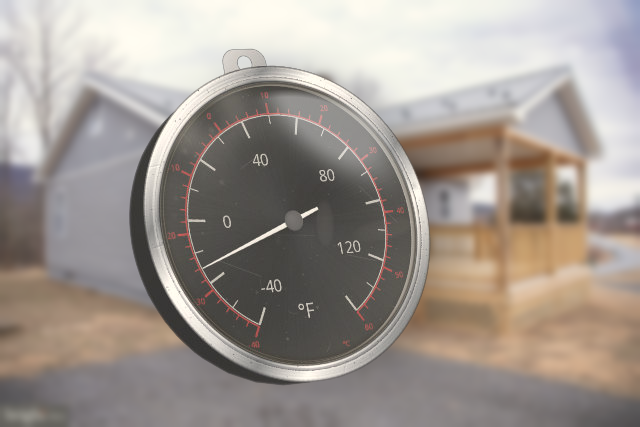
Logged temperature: -15 °F
